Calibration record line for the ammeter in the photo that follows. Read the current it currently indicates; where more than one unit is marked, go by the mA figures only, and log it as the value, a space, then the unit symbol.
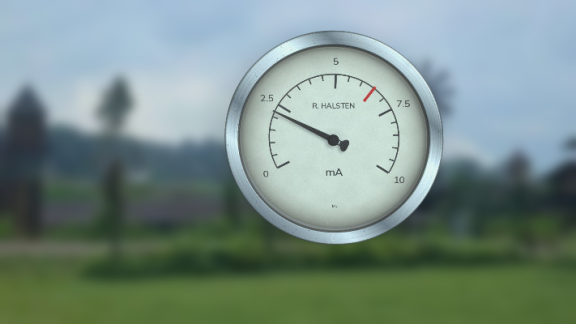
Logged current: 2.25 mA
